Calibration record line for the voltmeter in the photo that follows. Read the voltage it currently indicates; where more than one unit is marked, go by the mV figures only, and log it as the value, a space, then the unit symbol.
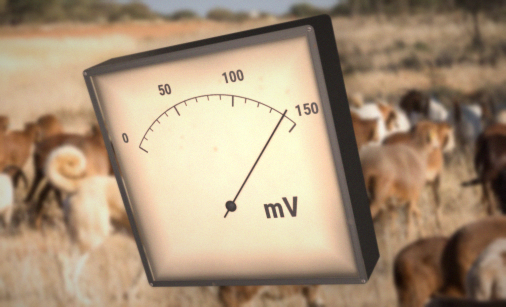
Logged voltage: 140 mV
